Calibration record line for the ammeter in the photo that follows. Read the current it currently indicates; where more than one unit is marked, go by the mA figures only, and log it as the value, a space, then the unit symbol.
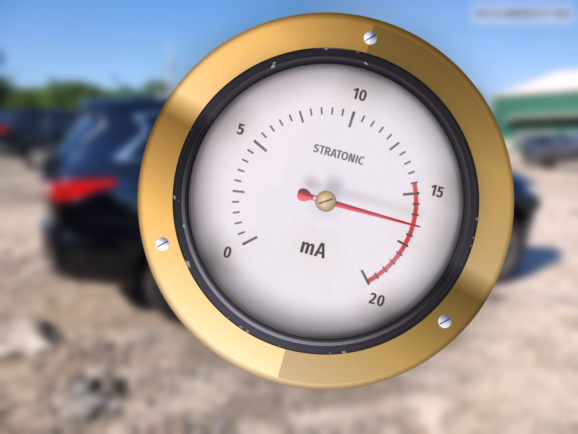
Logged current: 16.5 mA
